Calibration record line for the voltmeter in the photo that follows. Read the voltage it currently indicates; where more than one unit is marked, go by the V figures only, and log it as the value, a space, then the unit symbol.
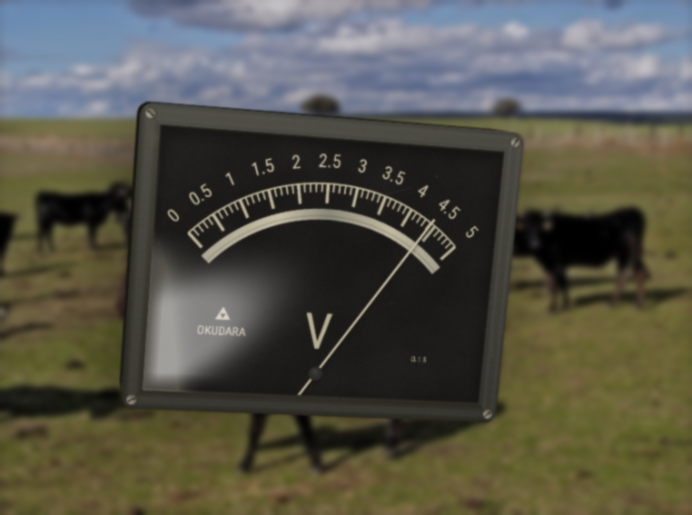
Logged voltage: 4.4 V
